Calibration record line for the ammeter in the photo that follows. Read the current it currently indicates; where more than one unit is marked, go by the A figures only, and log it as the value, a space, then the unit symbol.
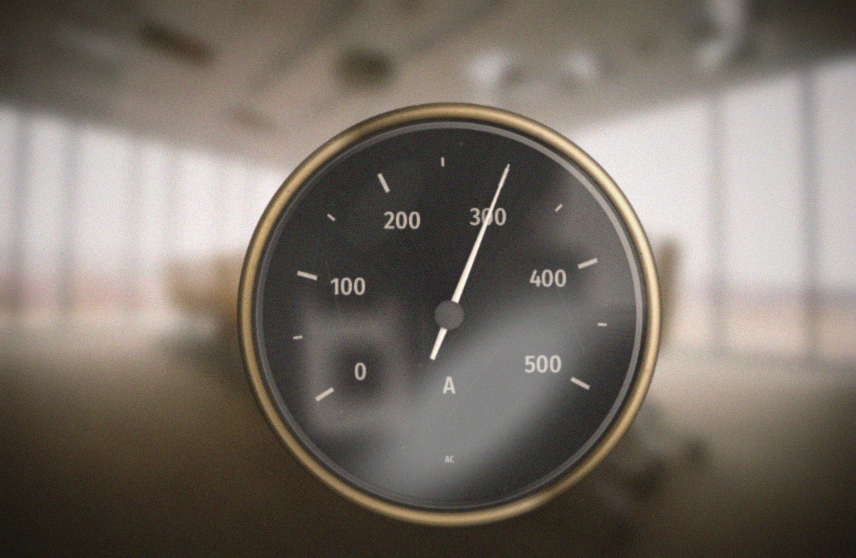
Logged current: 300 A
